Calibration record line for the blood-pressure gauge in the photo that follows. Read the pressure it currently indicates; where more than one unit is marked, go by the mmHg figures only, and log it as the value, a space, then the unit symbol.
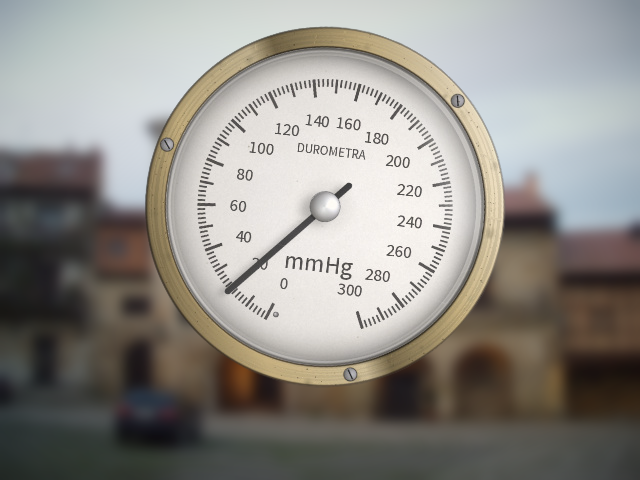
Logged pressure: 20 mmHg
